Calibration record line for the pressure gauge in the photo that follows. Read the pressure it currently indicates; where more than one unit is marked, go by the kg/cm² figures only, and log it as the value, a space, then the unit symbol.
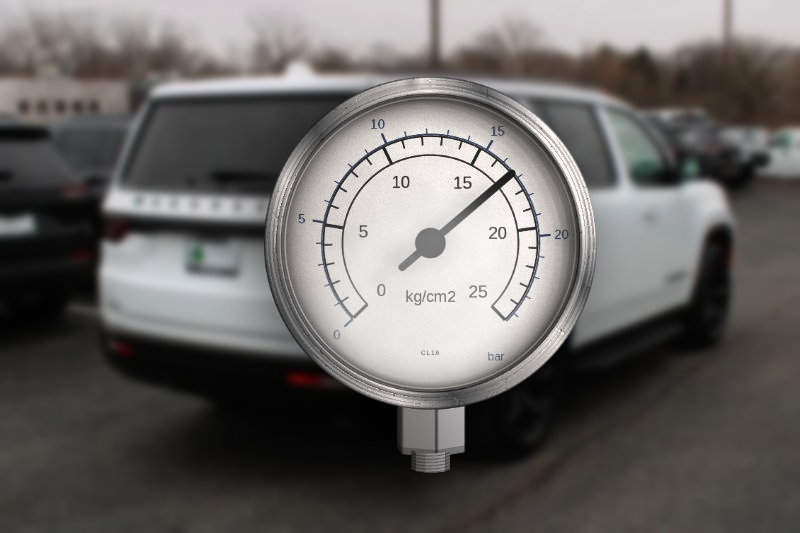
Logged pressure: 17 kg/cm²
